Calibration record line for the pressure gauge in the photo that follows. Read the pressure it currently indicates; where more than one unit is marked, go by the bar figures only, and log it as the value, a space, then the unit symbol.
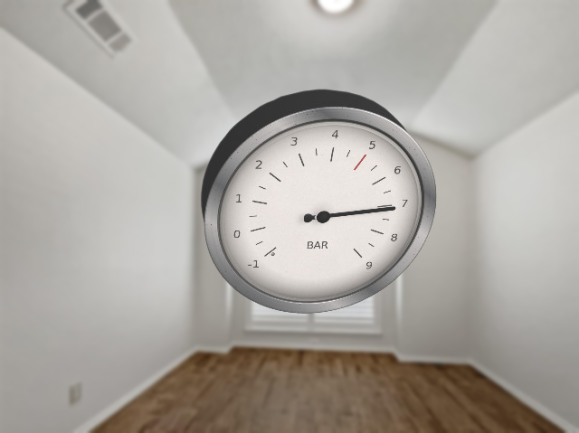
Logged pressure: 7 bar
